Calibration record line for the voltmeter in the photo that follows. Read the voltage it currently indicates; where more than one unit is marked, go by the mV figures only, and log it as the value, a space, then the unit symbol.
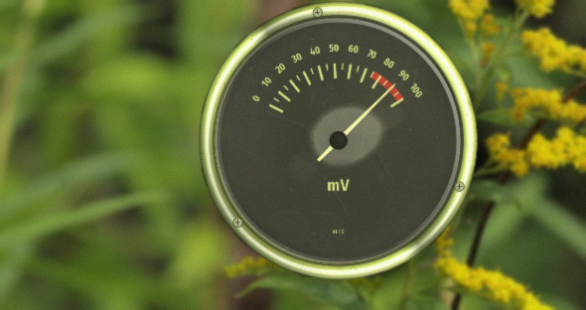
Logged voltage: 90 mV
